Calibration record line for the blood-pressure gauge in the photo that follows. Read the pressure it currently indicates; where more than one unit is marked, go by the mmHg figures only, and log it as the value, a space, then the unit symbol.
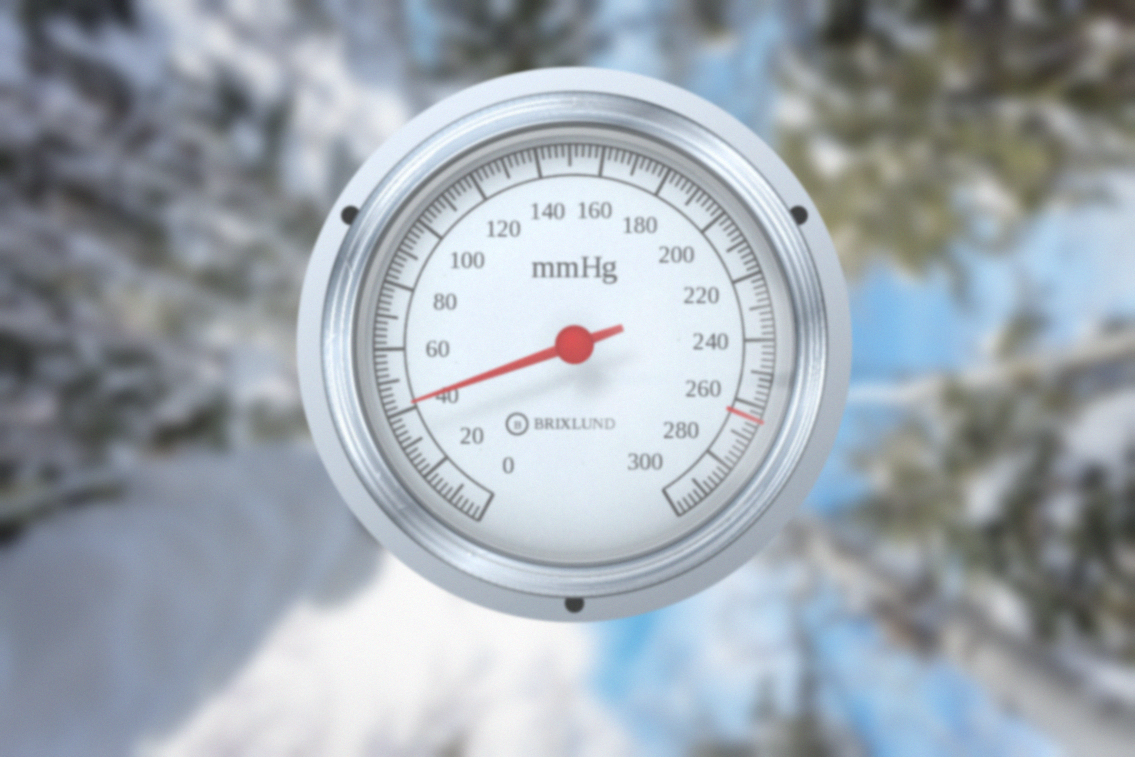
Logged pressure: 42 mmHg
